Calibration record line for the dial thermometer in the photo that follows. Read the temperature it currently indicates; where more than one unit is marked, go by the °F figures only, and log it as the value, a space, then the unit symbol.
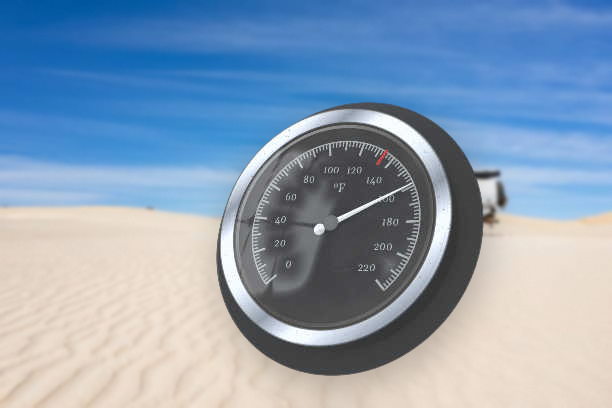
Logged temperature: 160 °F
